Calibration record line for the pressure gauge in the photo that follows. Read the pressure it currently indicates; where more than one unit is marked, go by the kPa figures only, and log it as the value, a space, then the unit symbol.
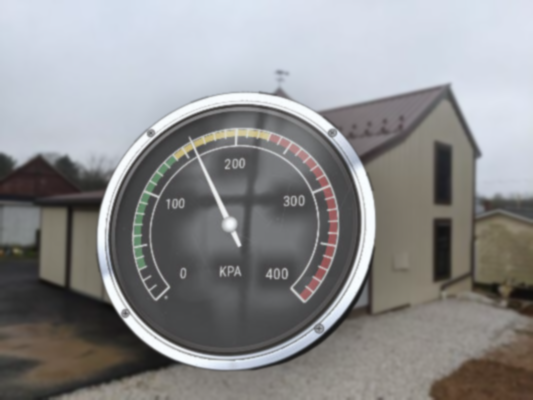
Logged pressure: 160 kPa
